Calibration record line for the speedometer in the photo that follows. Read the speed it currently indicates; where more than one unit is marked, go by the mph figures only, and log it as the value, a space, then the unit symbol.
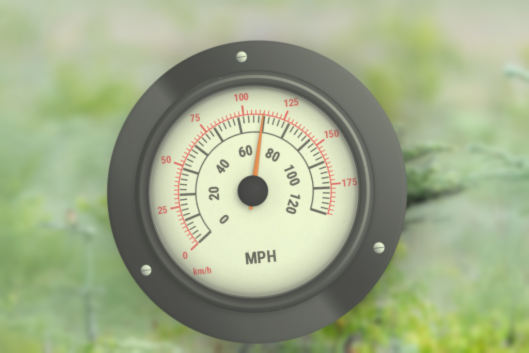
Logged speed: 70 mph
